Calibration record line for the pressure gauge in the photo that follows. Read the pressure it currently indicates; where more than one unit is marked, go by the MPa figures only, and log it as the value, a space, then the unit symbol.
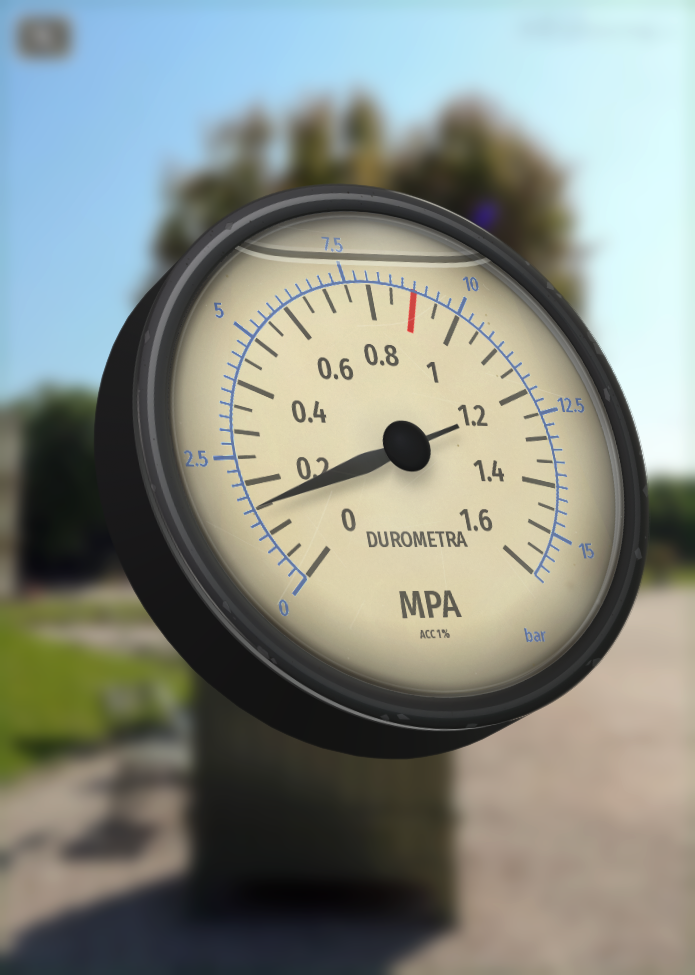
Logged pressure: 0.15 MPa
